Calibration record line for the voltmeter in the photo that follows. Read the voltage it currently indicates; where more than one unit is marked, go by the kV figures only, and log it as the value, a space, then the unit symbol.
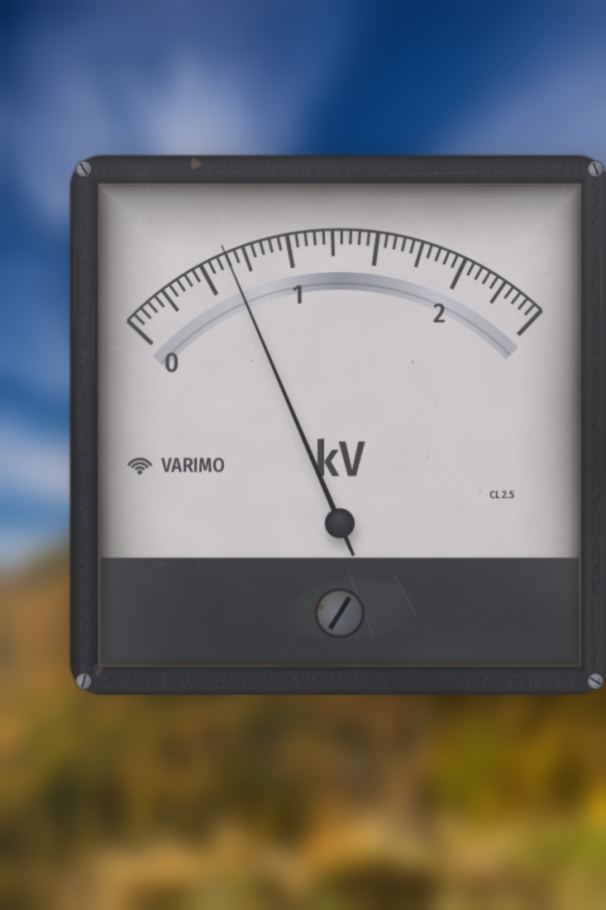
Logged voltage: 0.65 kV
